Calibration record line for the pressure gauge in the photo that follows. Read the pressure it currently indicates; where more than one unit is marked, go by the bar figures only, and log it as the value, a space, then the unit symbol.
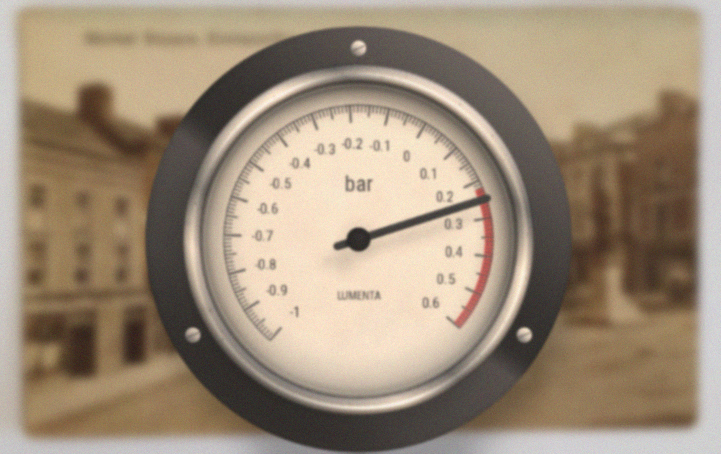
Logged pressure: 0.25 bar
